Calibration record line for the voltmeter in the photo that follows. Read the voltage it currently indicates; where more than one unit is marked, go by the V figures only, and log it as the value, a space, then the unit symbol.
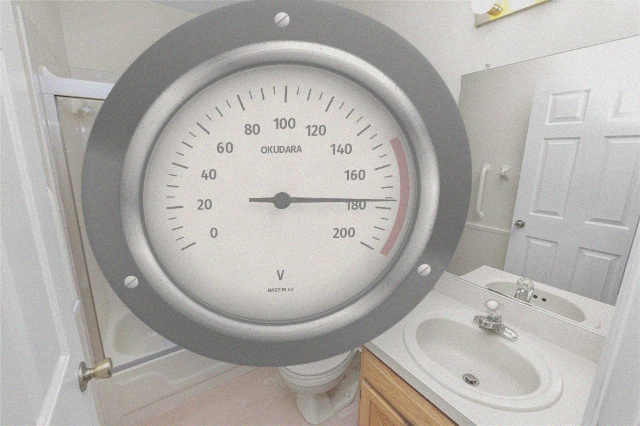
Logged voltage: 175 V
